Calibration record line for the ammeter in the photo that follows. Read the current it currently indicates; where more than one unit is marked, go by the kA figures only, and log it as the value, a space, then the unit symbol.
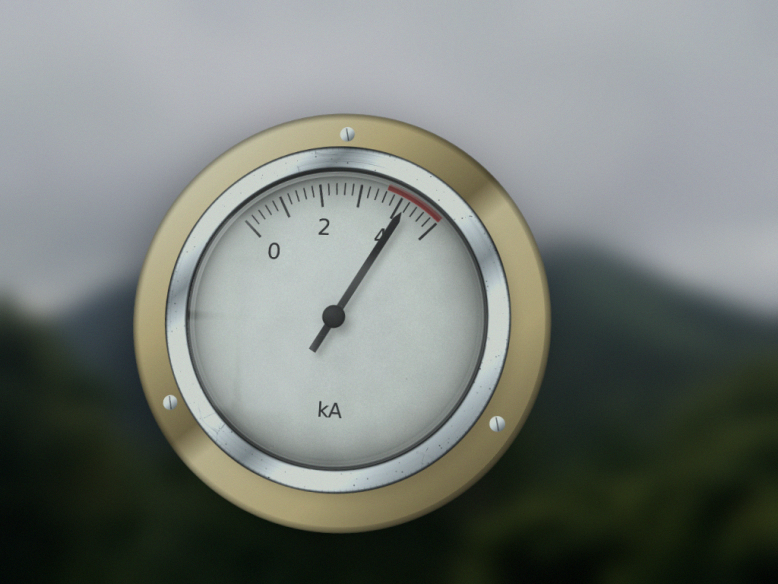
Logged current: 4.2 kA
